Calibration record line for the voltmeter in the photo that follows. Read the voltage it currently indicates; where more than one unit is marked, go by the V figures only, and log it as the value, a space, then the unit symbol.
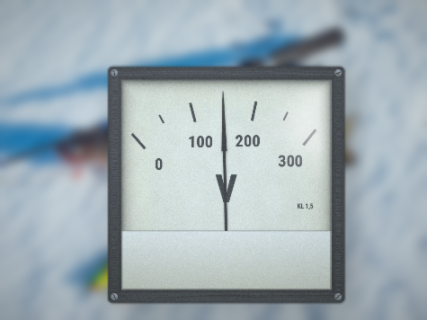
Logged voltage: 150 V
